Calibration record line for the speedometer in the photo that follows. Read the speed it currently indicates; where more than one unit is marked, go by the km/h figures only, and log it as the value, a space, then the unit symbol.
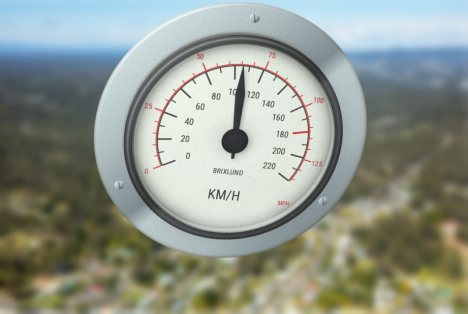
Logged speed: 105 km/h
